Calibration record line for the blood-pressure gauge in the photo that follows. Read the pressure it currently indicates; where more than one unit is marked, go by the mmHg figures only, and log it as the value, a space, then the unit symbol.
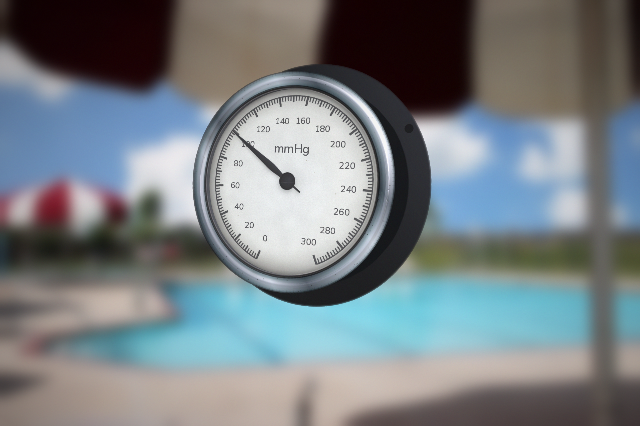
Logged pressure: 100 mmHg
